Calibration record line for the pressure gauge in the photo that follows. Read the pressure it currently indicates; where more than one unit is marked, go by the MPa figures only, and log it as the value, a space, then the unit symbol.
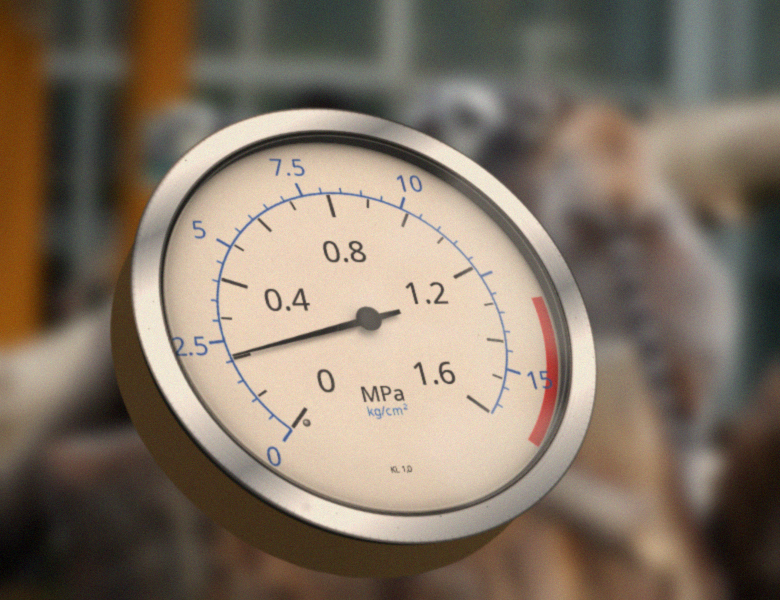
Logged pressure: 0.2 MPa
